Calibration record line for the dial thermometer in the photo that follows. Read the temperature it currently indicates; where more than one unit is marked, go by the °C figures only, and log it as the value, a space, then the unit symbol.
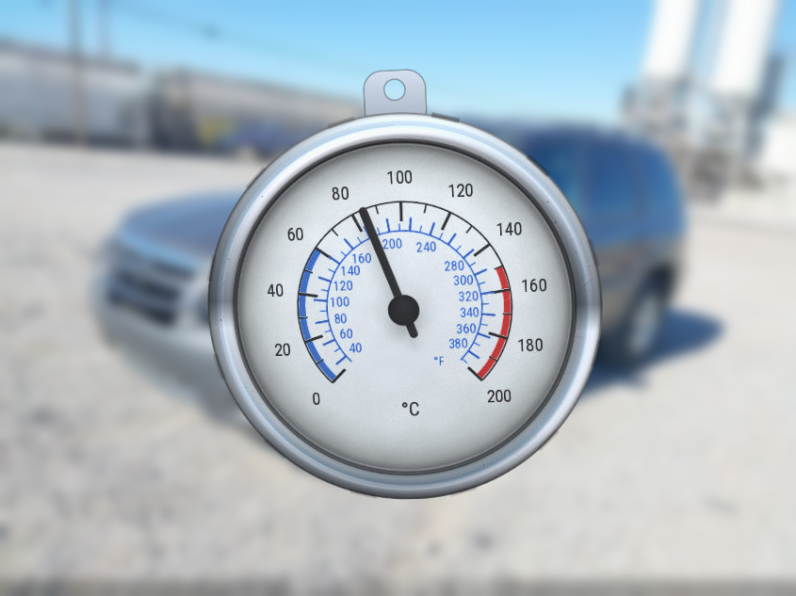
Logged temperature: 85 °C
